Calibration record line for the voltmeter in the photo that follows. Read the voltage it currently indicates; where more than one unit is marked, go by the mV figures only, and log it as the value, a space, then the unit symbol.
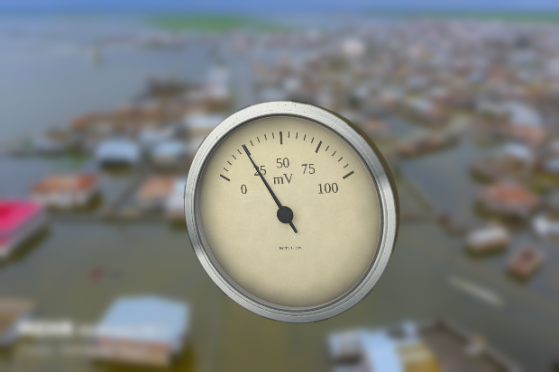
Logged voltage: 25 mV
